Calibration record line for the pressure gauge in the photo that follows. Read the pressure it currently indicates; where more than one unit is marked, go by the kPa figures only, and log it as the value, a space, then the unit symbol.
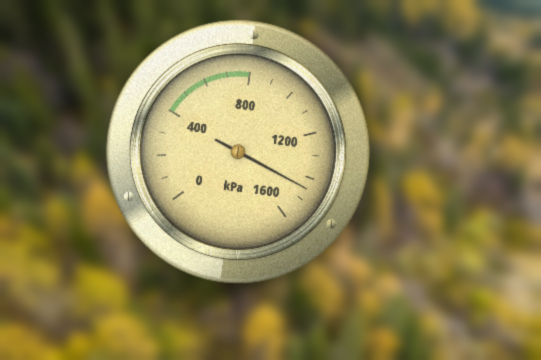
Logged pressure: 1450 kPa
